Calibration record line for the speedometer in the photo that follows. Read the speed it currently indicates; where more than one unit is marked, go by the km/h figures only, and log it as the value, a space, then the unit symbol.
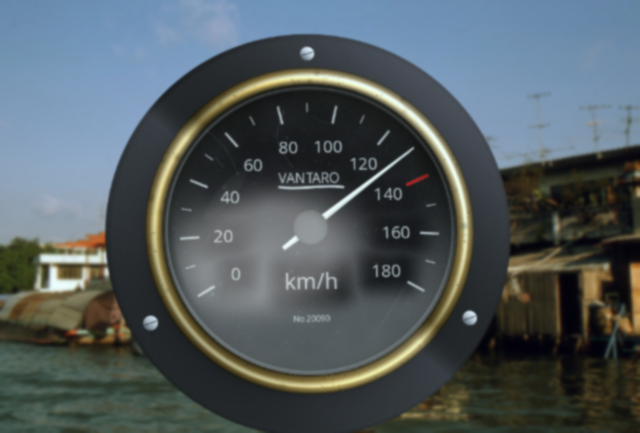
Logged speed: 130 km/h
